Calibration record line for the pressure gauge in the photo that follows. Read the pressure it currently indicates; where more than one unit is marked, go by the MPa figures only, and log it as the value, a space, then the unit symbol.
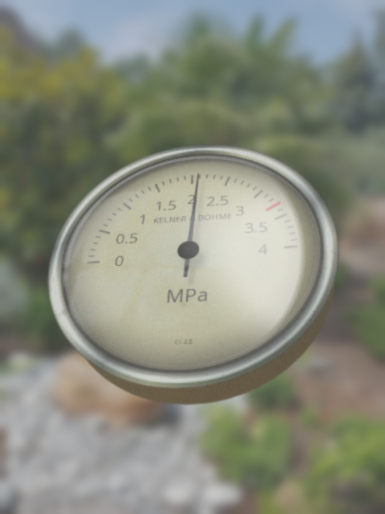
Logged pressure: 2.1 MPa
